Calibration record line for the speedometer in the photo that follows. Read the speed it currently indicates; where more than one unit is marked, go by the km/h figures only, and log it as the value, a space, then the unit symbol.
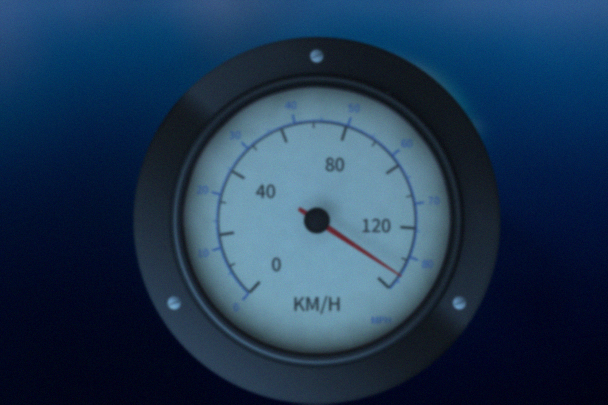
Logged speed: 135 km/h
